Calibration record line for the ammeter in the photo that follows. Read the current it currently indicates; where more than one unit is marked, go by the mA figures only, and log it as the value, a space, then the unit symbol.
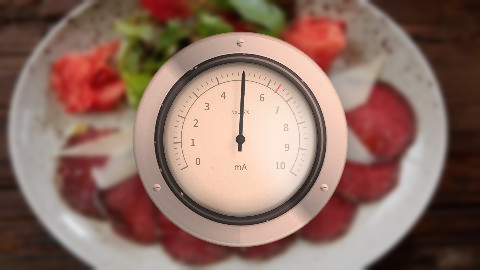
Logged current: 5 mA
